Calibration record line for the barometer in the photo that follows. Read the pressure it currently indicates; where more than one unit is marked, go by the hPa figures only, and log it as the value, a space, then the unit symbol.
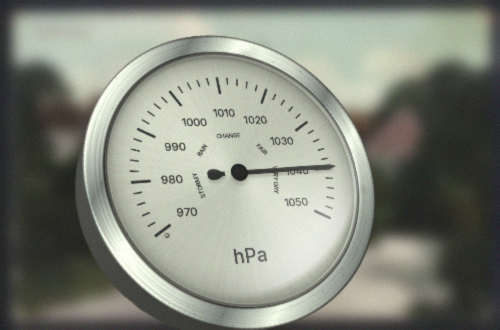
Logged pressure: 1040 hPa
